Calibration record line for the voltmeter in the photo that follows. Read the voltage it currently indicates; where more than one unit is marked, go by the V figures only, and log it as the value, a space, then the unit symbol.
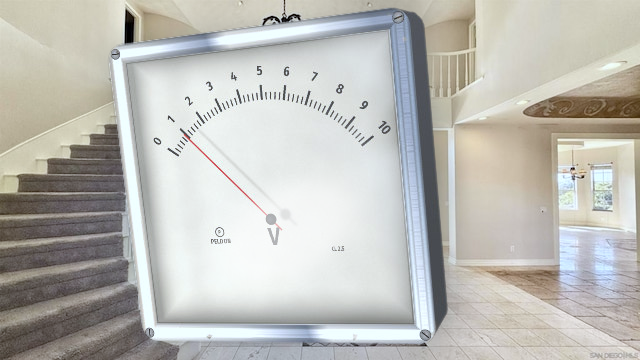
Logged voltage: 1 V
